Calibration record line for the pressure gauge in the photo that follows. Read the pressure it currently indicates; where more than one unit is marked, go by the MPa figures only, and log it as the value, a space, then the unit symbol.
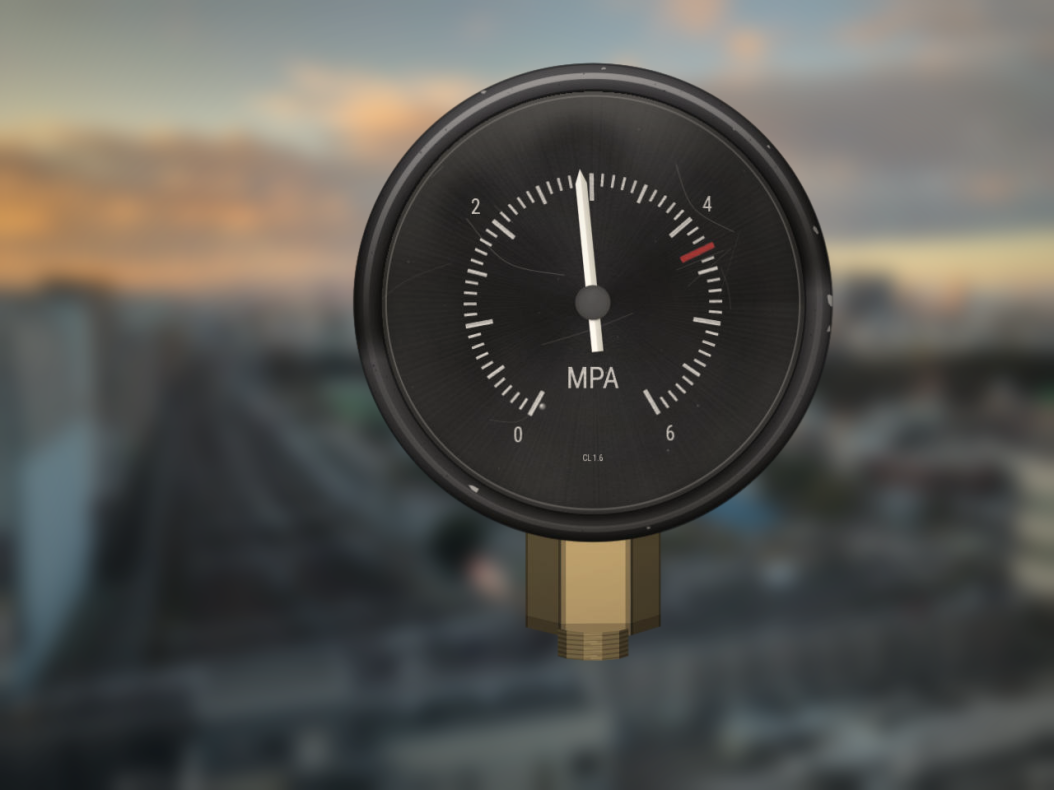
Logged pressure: 2.9 MPa
